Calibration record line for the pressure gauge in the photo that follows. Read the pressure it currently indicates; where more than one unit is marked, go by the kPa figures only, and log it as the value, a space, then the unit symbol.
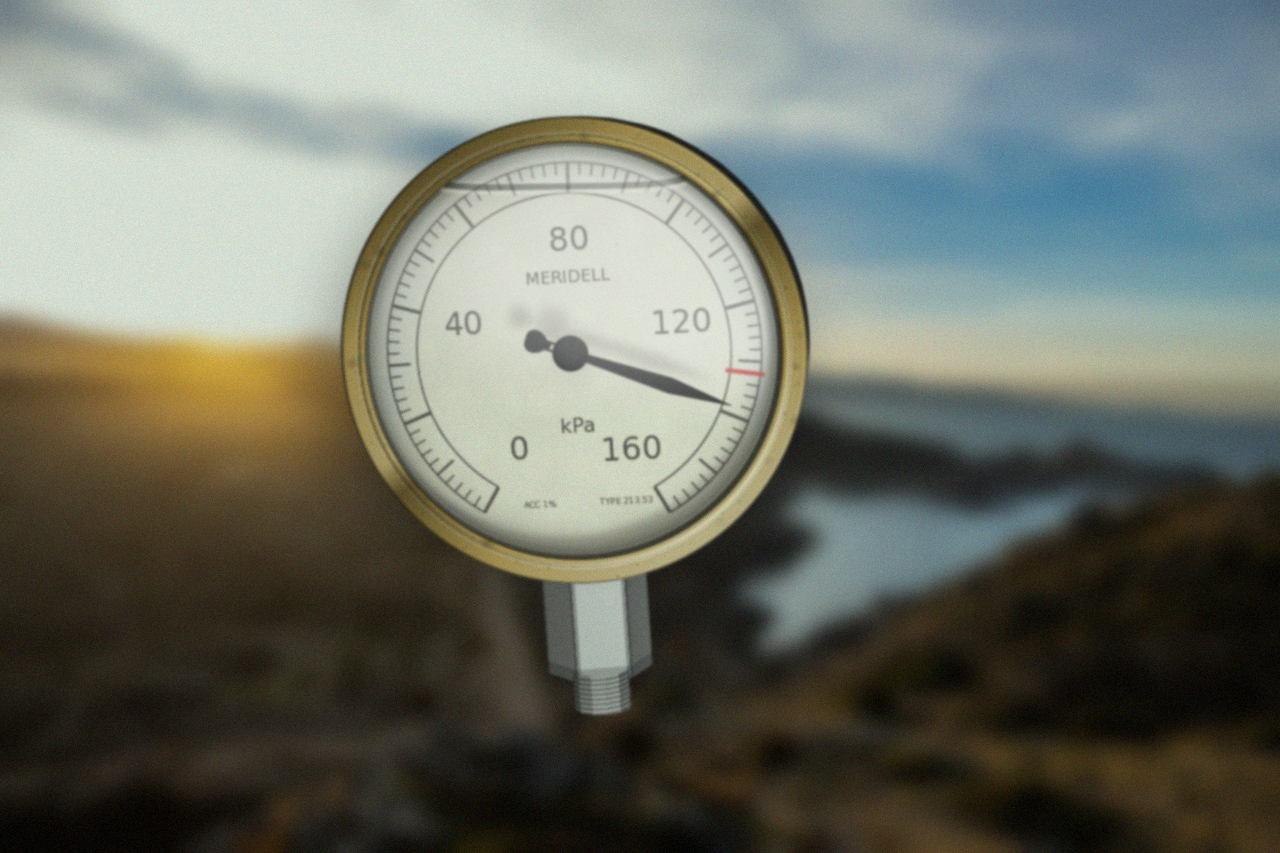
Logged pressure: 138 kPa
